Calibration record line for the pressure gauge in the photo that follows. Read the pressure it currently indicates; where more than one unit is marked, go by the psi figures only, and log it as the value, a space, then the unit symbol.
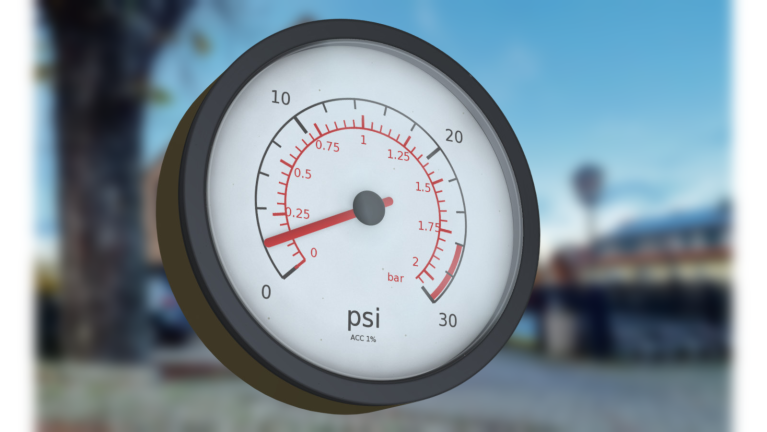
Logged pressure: 2 psi
